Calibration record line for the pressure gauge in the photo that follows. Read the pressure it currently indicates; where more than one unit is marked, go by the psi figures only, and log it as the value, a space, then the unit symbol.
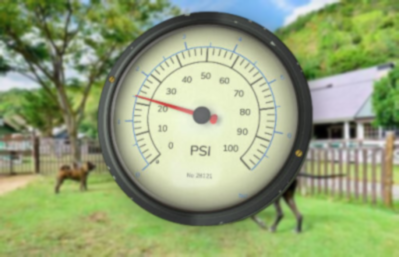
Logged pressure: 22 psi
